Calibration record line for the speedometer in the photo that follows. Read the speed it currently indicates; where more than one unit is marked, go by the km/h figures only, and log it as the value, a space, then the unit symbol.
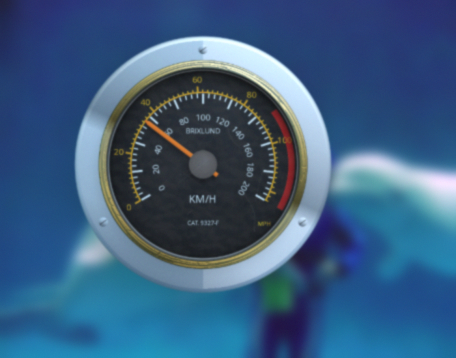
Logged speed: 56 km/h
